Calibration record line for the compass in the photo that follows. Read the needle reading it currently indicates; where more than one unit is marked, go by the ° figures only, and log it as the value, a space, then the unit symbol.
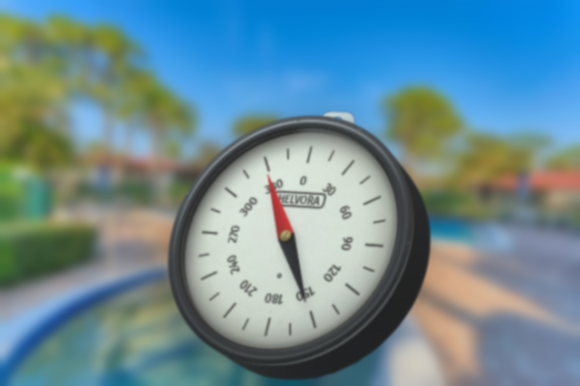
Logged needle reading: 330 °
